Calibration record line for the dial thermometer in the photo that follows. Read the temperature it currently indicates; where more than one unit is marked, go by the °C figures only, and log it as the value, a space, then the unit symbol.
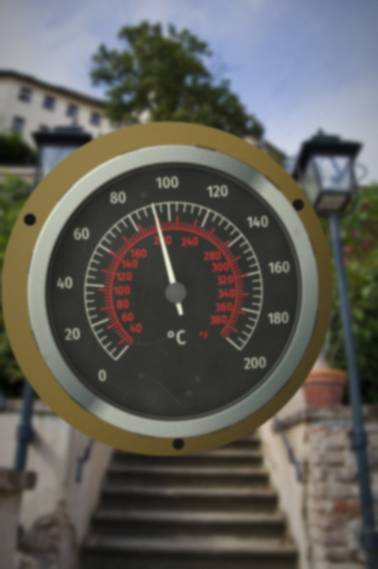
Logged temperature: 92 °C
